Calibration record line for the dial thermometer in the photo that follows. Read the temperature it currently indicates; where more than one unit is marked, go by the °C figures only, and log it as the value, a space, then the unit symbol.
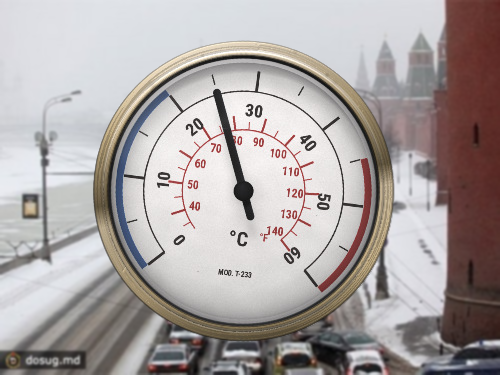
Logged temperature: 25 °C
